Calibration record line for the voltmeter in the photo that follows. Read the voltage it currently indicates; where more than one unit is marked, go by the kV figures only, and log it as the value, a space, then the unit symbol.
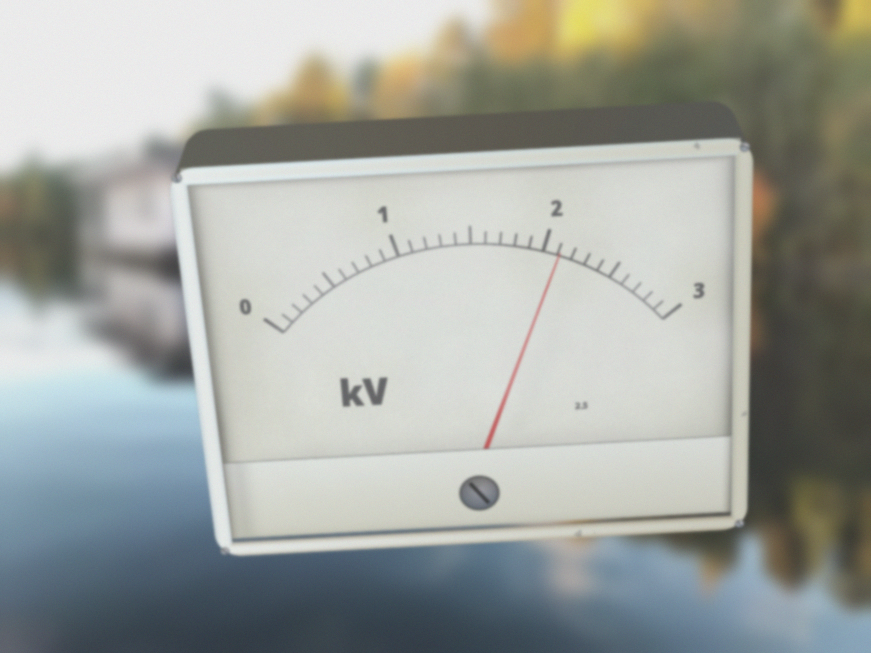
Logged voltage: 2.1 kV
